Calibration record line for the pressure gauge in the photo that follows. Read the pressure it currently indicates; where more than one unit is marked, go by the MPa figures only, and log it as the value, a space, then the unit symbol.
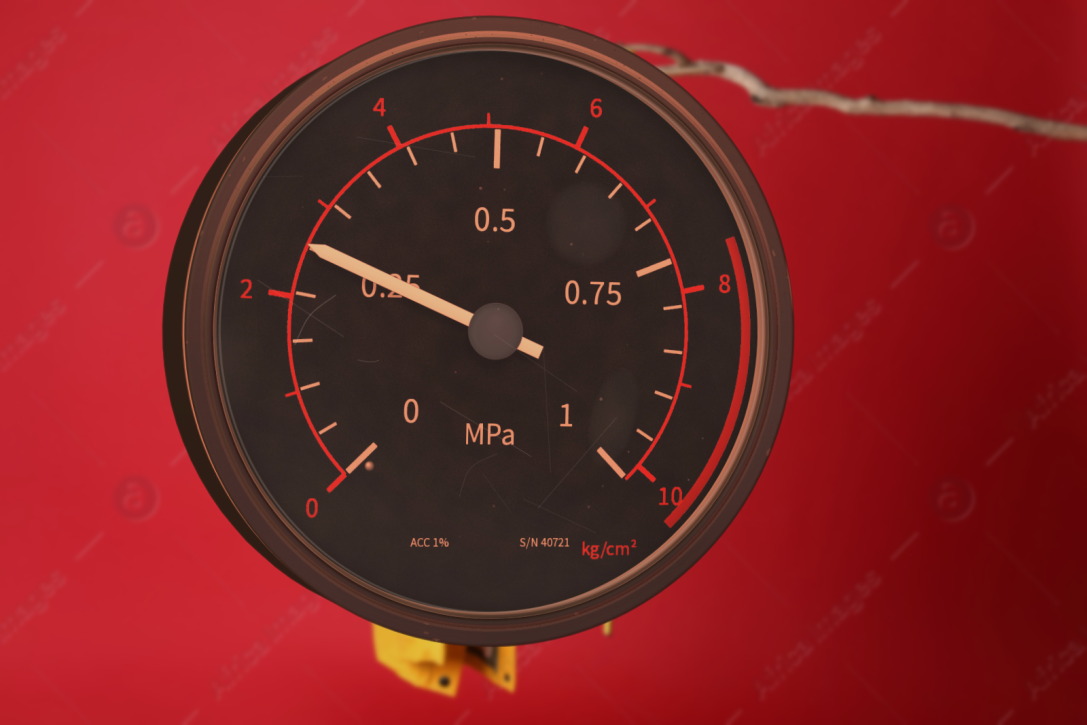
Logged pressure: 0.25 MPa
